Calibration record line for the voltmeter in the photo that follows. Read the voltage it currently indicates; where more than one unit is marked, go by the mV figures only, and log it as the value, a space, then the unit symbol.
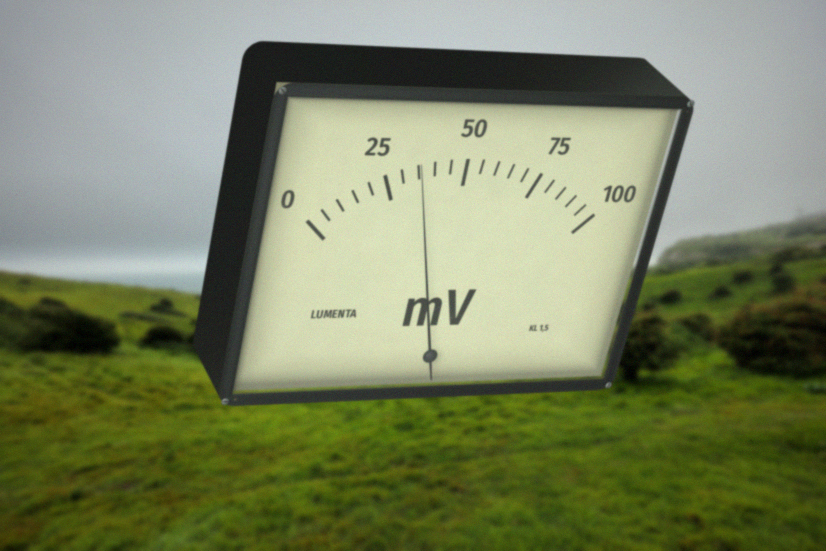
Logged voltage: 35 mV
